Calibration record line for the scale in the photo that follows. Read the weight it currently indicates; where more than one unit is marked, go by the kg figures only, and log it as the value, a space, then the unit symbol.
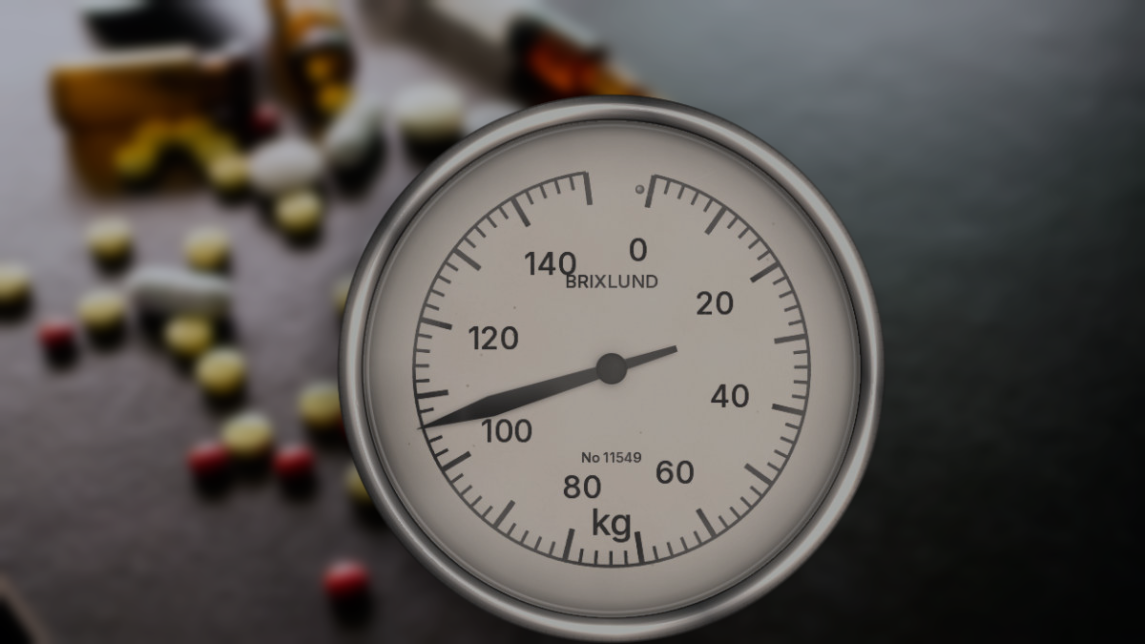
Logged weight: 106 kg
